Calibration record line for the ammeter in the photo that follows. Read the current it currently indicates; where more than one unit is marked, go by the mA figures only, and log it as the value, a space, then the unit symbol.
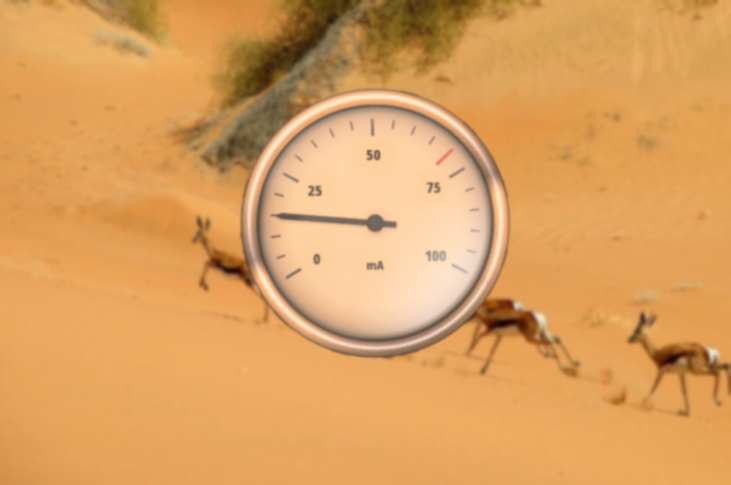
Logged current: 15 mA
